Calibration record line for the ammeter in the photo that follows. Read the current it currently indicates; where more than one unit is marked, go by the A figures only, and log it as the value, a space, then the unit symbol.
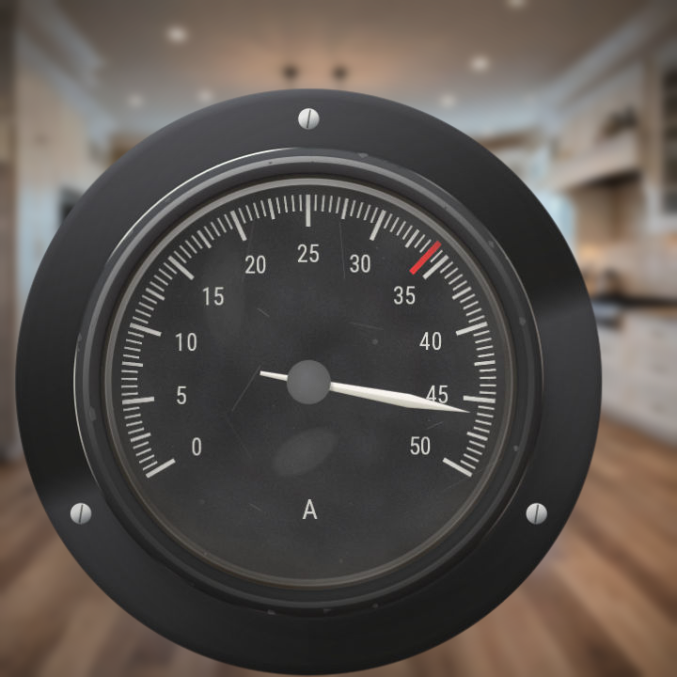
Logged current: 46 A
